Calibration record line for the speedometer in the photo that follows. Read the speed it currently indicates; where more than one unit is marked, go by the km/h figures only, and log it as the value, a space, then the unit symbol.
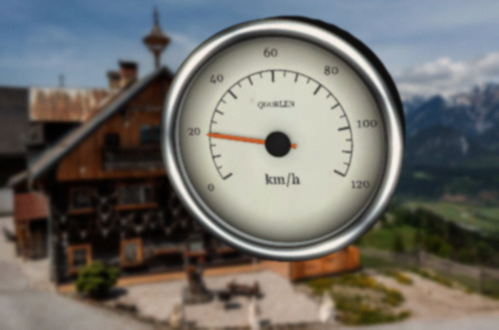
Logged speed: 20 km/h
